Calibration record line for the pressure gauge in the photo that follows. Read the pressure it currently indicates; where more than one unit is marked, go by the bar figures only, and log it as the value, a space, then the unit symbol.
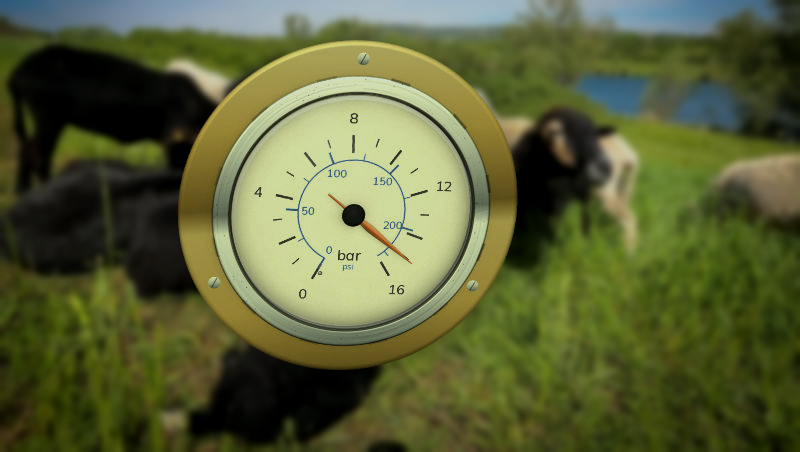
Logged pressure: 15 bar
